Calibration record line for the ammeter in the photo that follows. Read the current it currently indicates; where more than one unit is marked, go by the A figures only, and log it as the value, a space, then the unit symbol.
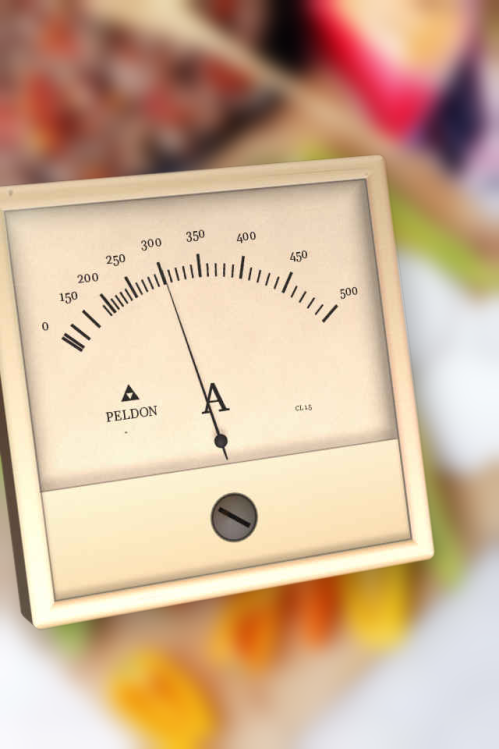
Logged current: 300 A
